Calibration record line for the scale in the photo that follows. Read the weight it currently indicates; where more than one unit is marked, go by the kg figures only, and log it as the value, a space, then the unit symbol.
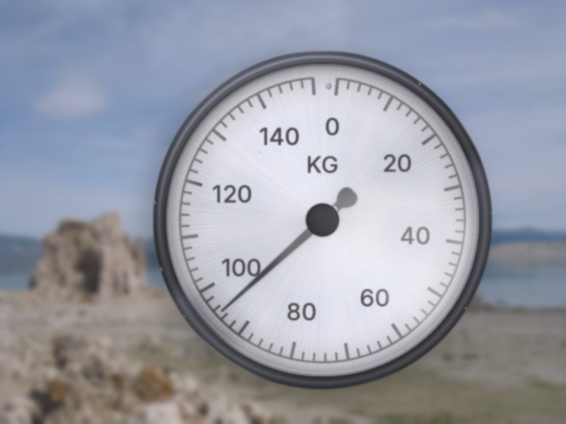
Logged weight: 95 kg
